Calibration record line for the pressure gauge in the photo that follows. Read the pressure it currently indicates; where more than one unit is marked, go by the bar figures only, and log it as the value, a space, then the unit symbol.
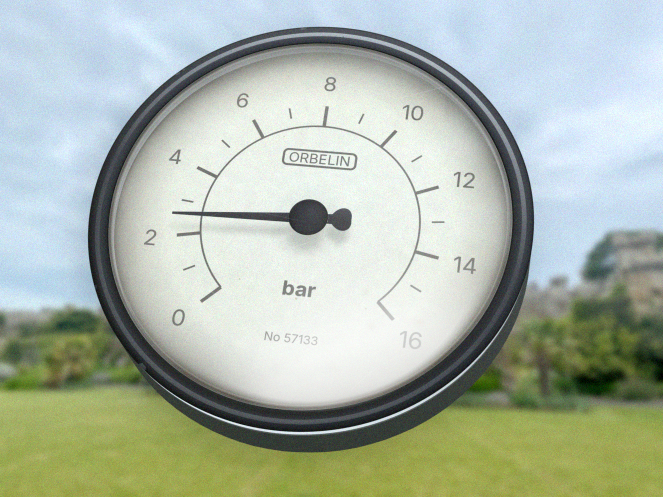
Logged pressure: 2.5 bar
